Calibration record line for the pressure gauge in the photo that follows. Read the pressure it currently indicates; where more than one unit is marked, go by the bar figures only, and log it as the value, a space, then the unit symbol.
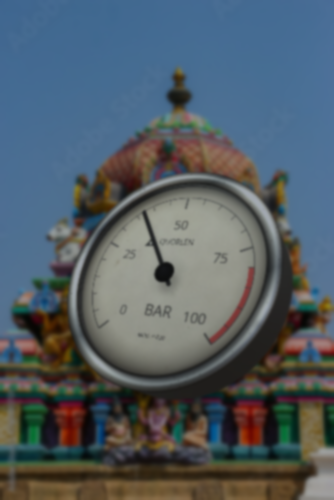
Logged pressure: 37.5 bar
